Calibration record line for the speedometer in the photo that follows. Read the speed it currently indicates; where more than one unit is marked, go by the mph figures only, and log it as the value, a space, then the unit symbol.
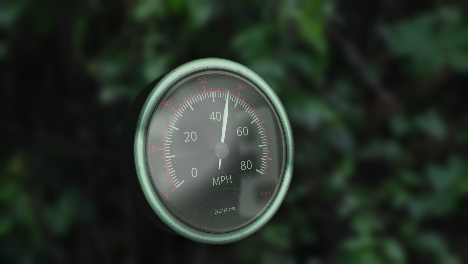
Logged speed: 45 mph
